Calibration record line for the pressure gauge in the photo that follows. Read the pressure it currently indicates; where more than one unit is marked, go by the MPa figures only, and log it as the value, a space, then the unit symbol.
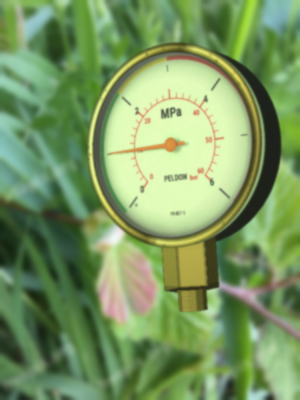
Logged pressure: 1 MPa
